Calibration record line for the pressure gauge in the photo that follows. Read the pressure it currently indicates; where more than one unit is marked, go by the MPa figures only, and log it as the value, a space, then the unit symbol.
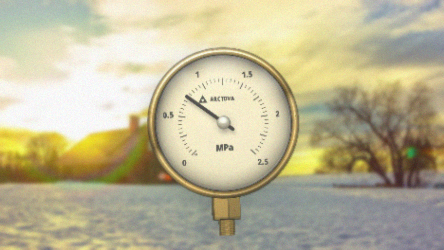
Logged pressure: 0.75 MPa
